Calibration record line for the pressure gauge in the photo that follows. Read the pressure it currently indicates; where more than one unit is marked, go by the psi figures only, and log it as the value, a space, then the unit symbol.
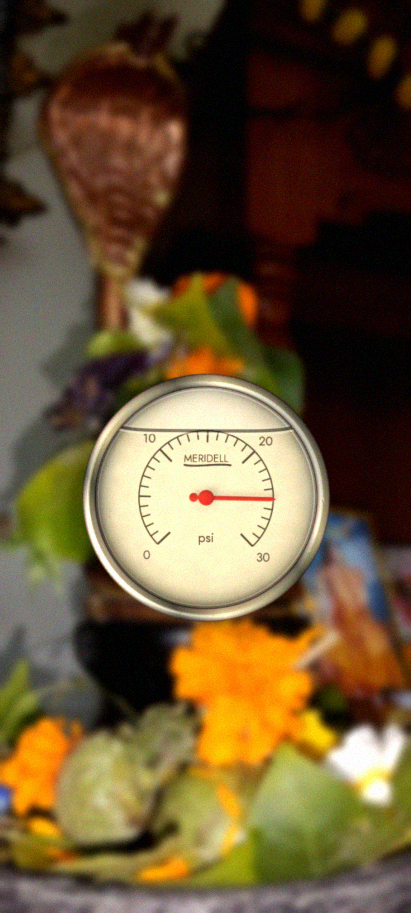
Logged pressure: 25 psi
